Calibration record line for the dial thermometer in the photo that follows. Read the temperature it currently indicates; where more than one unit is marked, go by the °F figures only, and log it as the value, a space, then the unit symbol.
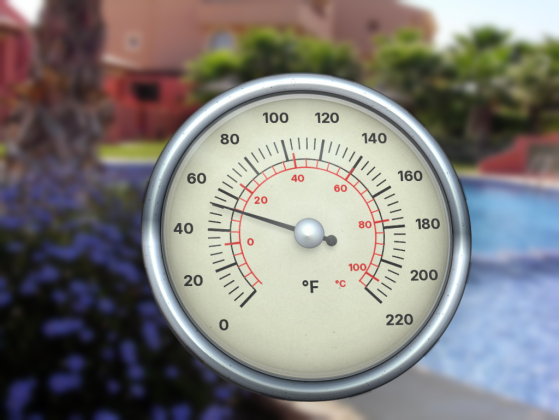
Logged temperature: 52 °F
